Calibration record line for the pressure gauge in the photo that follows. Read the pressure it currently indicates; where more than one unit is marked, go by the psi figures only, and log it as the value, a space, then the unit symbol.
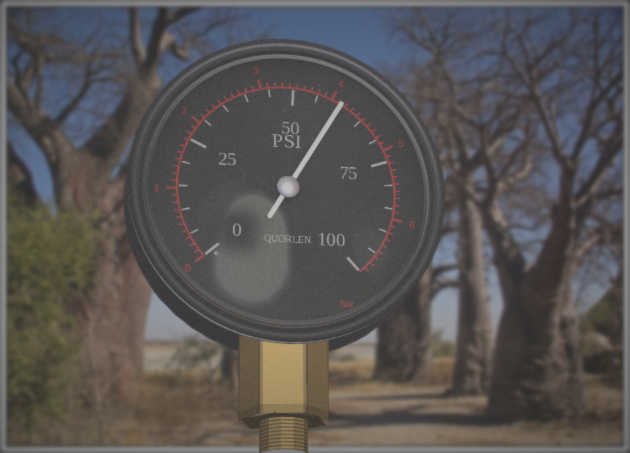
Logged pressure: 60 psi
